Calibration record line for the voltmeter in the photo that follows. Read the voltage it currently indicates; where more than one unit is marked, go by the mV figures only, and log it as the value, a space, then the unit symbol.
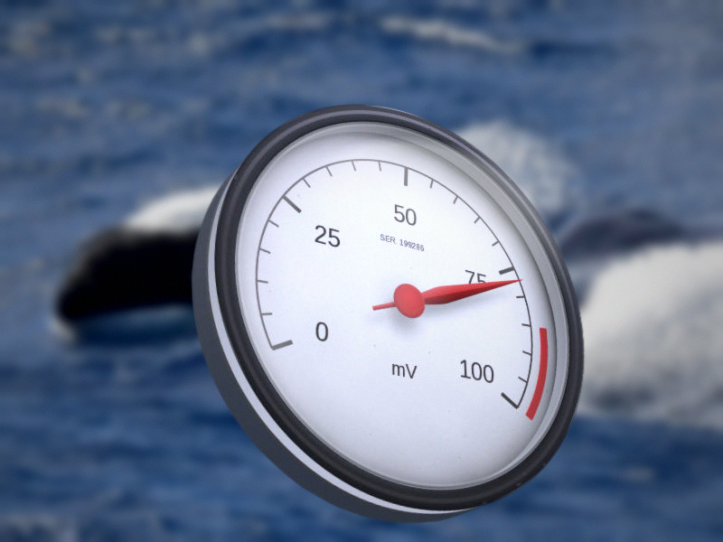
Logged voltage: 77.5 mV
